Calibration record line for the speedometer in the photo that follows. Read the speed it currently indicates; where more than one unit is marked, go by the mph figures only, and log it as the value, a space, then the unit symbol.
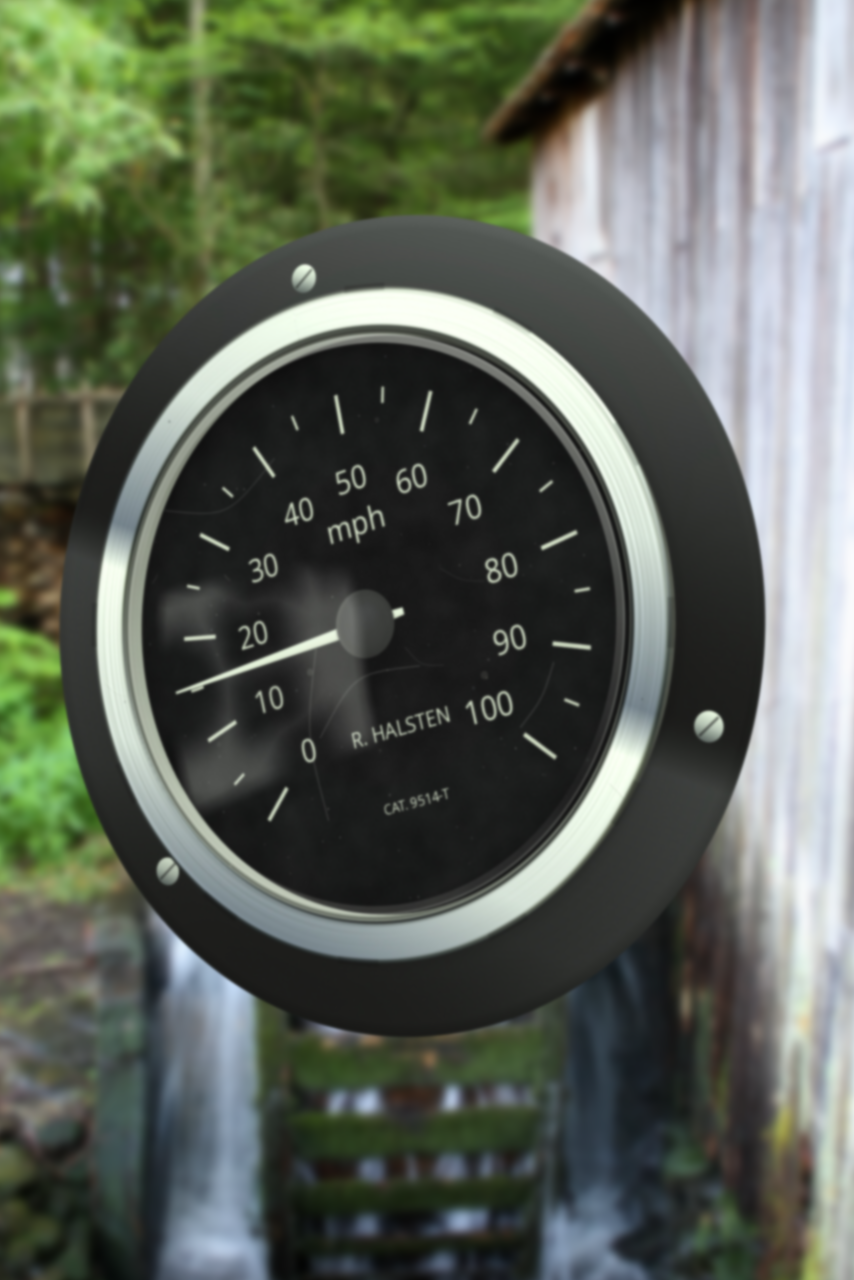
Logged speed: 15 mph
